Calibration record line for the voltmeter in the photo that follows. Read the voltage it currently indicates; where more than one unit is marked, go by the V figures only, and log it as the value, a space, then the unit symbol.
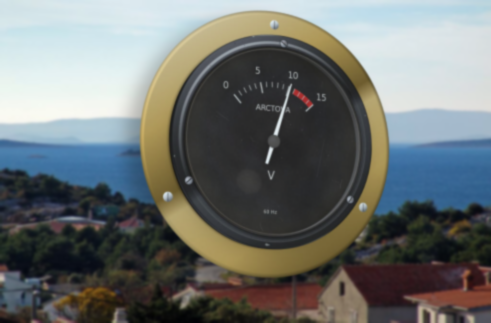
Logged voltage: 10 V
